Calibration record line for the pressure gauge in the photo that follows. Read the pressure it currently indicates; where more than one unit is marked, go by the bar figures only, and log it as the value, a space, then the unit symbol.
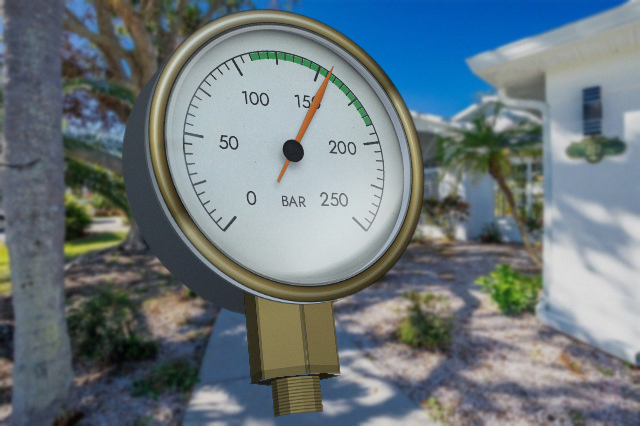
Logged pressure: 155 bar
